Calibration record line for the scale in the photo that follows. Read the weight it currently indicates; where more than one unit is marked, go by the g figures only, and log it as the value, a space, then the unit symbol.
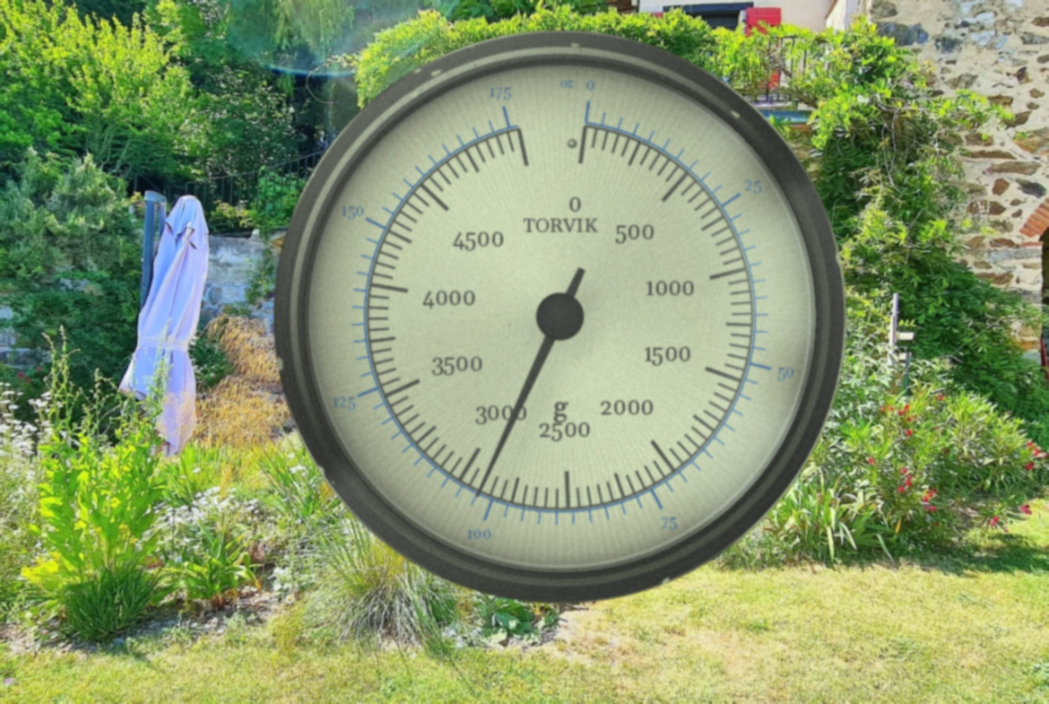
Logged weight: 2900 g
